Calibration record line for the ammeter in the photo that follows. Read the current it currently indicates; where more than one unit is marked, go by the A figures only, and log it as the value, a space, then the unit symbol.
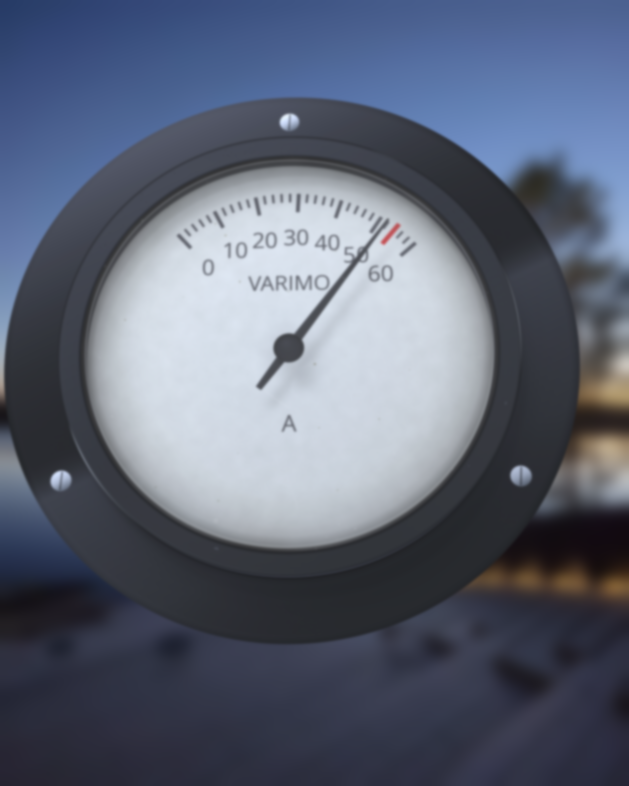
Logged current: 52 A
